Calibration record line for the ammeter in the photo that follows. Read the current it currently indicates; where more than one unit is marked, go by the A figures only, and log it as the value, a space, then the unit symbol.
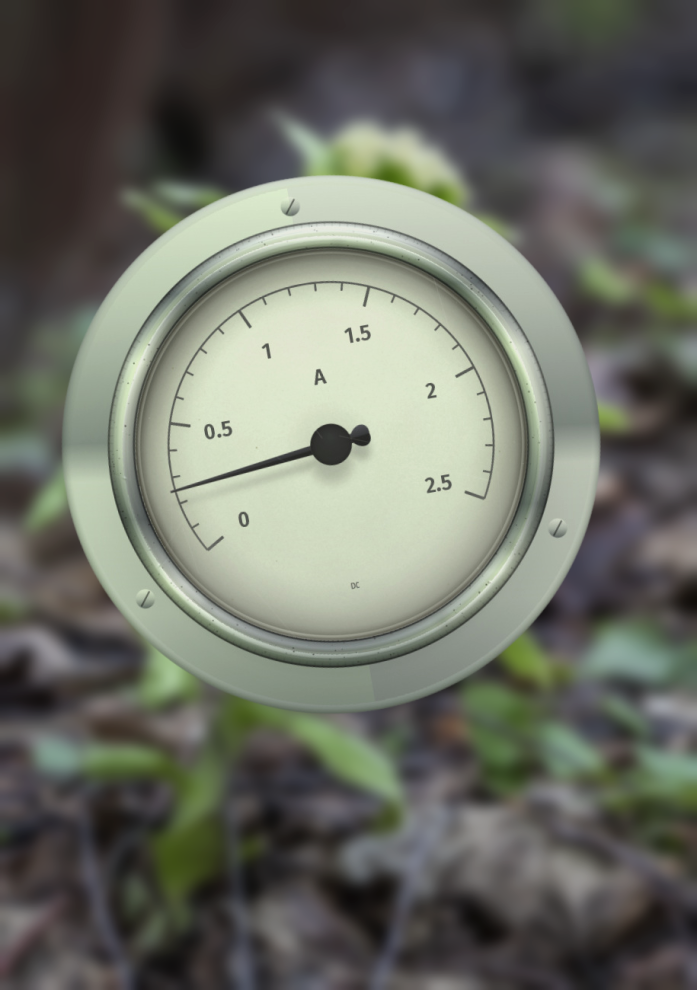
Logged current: 0.25 A
